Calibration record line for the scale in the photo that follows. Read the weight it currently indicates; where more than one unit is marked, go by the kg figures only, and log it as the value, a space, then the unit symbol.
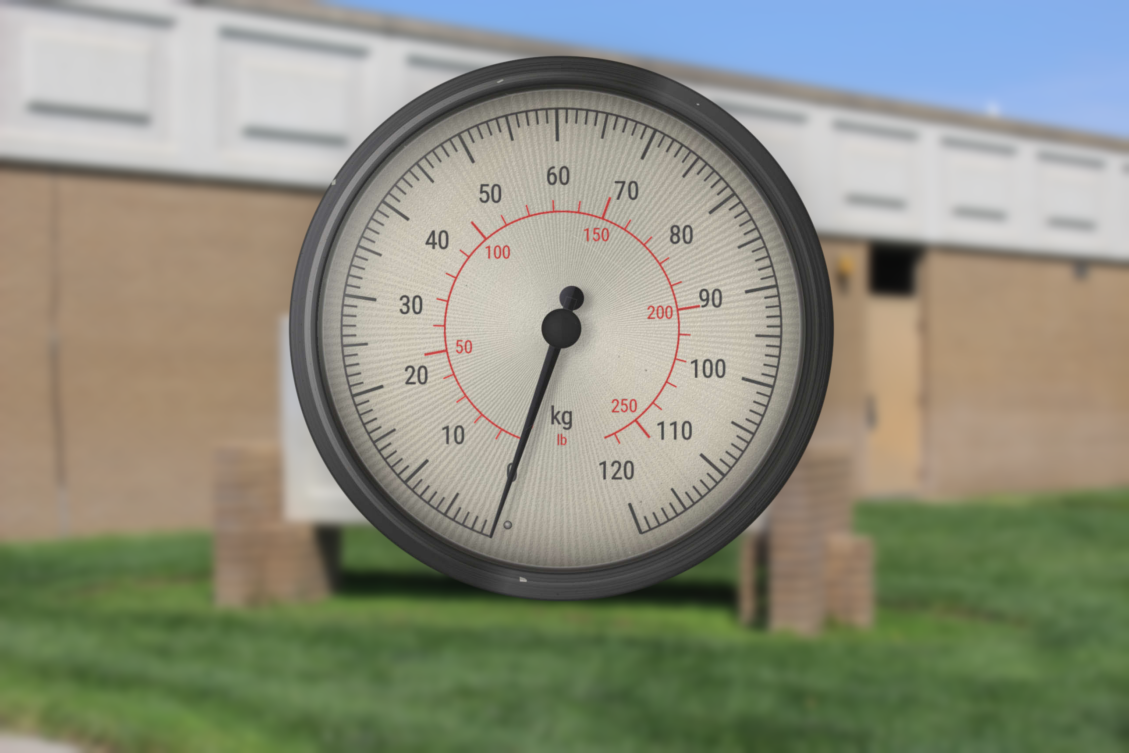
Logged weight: 0 kg
